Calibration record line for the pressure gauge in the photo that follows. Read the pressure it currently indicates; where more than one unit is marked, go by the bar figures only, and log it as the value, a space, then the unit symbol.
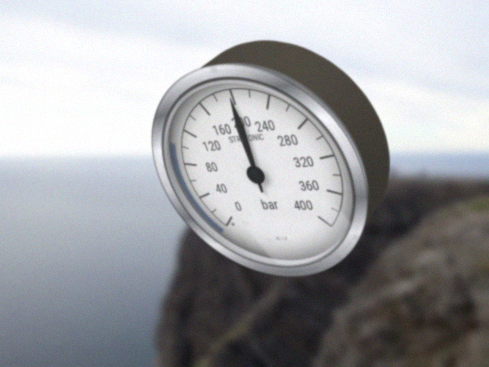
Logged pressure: 200 bar
